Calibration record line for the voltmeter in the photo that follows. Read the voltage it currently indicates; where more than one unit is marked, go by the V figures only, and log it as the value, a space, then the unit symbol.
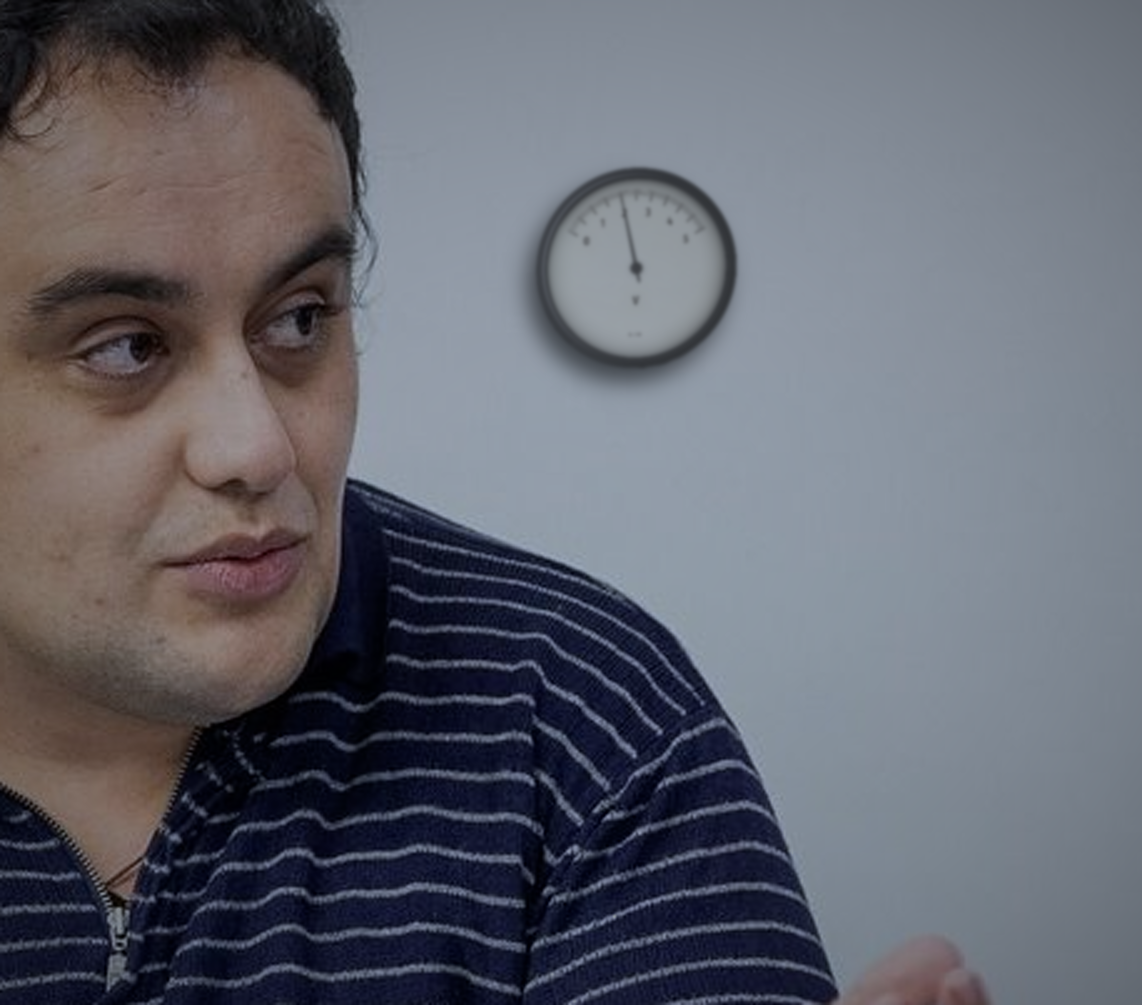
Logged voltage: 2 V
